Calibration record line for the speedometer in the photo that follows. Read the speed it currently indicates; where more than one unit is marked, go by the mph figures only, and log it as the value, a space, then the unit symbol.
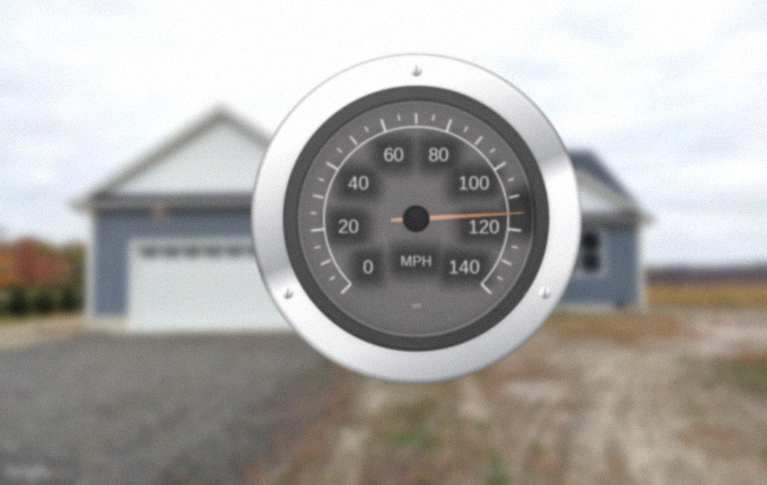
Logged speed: 115 mph
